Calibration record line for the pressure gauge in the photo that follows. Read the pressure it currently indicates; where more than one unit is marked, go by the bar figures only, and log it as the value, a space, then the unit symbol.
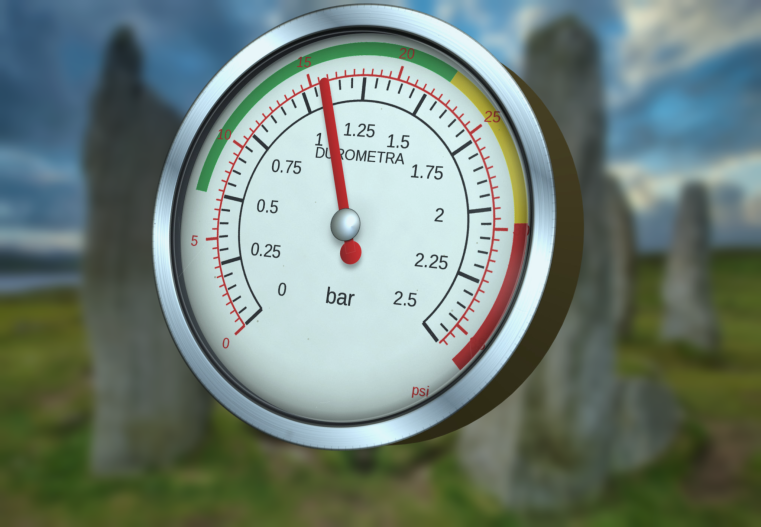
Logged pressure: 1.1 bar
